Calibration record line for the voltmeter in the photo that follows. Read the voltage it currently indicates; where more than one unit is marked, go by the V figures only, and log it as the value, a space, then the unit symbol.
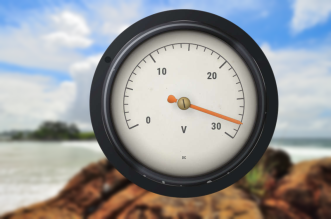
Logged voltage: 28 V
